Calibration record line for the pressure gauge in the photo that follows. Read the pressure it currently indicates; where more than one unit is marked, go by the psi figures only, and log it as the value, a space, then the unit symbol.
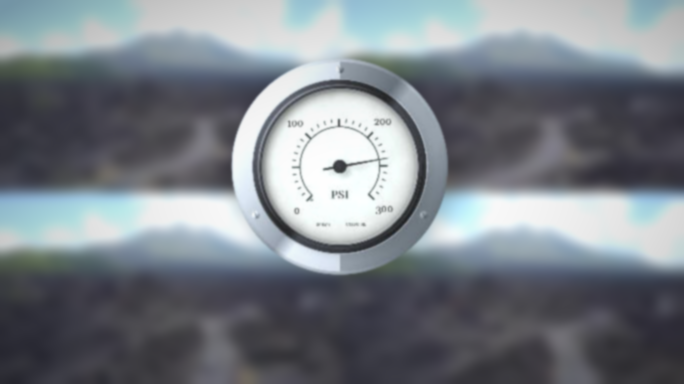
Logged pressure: 240 psi
